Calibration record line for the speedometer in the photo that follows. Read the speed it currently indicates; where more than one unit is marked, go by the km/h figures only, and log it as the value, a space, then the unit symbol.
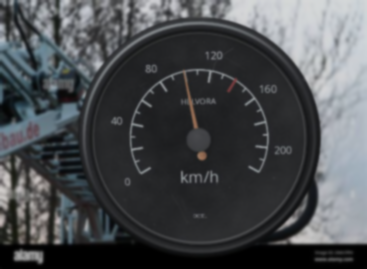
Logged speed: 100 km/h
